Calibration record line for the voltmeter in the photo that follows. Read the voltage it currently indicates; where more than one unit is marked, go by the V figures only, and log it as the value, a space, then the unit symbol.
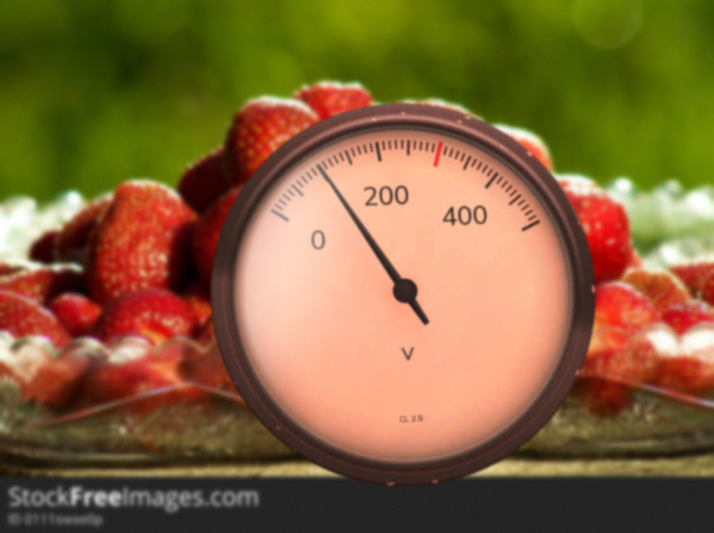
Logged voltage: 100 V
